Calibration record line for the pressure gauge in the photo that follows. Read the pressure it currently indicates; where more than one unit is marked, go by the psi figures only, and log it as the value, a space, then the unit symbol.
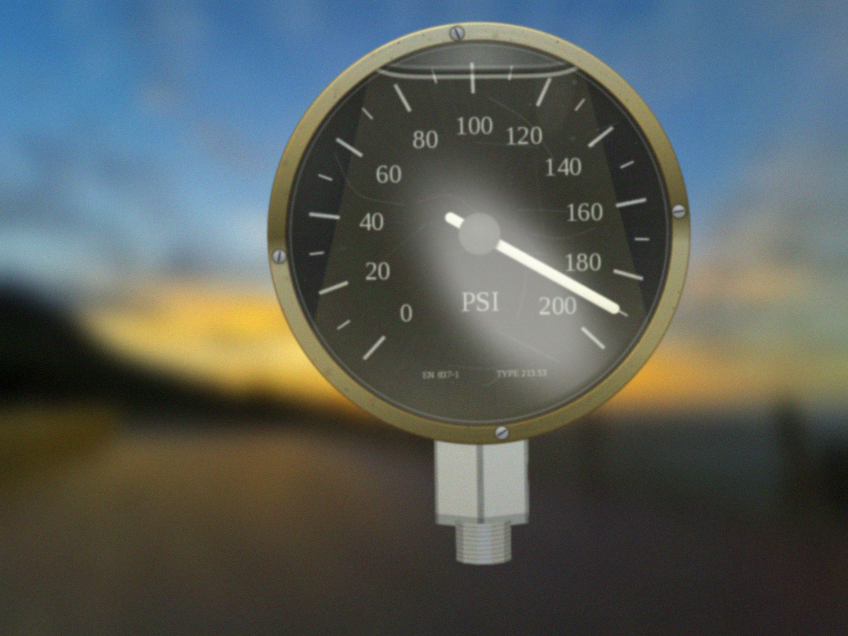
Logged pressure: 190 psi
